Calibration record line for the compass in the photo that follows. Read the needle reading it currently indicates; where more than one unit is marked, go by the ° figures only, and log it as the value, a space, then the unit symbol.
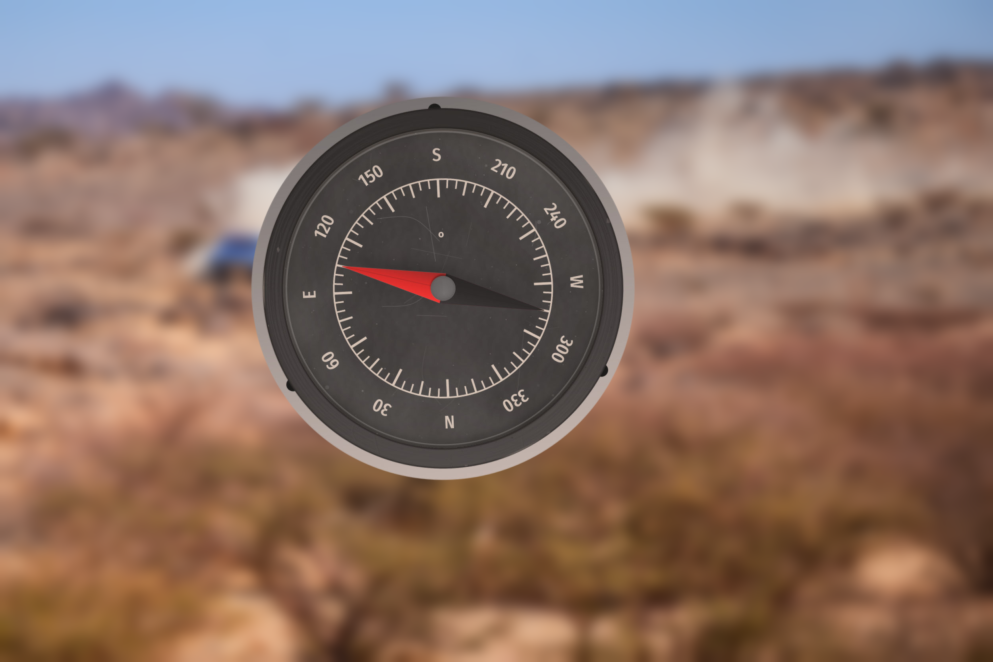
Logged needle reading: 105 °
